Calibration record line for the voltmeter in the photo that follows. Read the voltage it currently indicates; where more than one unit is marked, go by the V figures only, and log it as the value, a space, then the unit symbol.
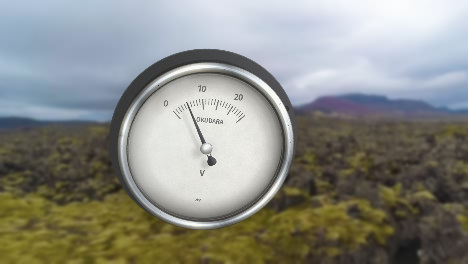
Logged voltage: 5 V
